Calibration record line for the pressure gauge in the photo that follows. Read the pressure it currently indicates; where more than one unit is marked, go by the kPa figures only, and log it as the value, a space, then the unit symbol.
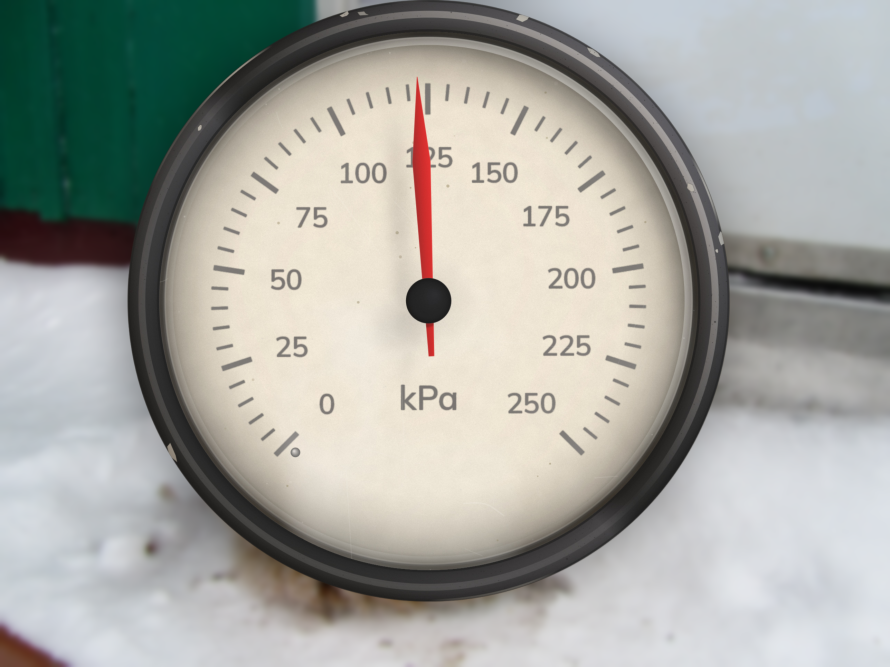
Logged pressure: 122.5 kPa
